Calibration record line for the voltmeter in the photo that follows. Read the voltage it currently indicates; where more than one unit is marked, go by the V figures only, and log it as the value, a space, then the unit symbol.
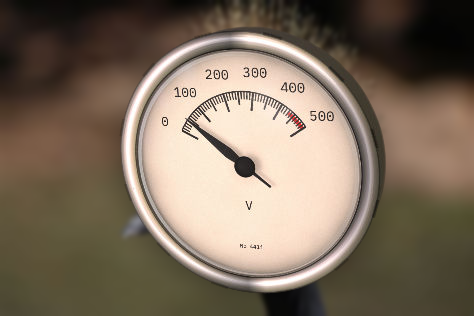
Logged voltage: 50 V
